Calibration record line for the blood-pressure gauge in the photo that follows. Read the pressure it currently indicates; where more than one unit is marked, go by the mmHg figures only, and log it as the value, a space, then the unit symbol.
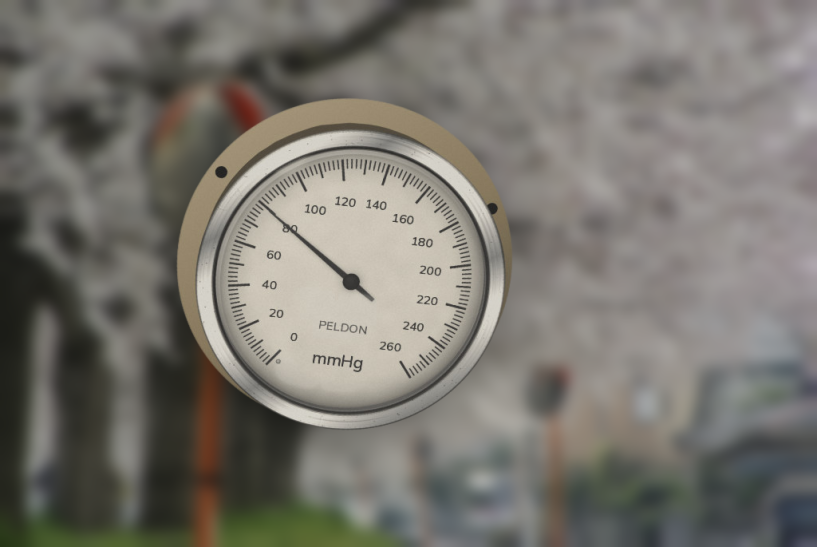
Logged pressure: 80 mmHg
